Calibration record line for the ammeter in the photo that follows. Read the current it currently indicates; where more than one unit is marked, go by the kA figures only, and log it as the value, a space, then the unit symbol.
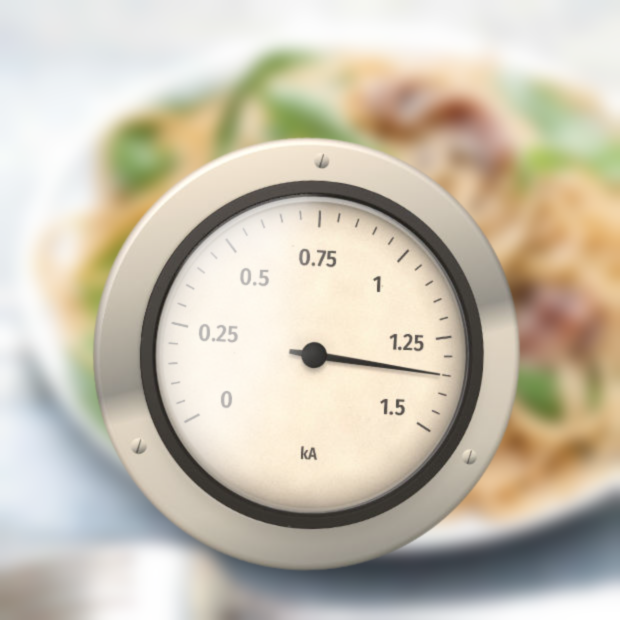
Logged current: 1.35 kA
